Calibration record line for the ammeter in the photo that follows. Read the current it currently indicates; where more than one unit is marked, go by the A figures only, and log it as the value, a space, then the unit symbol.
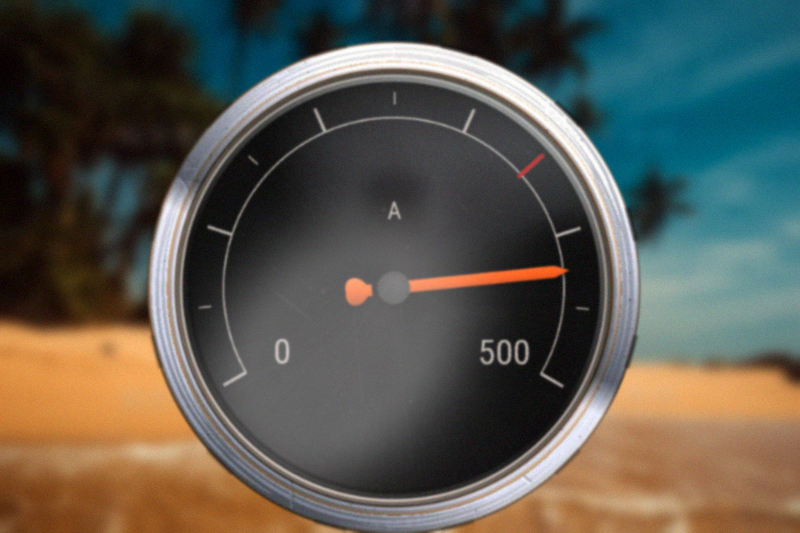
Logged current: 425 A
